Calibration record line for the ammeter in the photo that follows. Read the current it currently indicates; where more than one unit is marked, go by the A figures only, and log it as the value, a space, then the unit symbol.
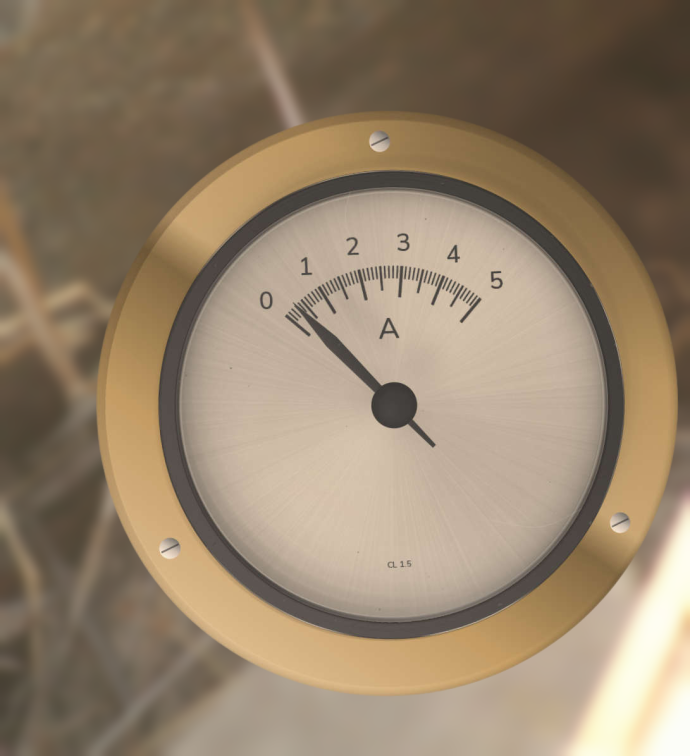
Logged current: 0.3 A
